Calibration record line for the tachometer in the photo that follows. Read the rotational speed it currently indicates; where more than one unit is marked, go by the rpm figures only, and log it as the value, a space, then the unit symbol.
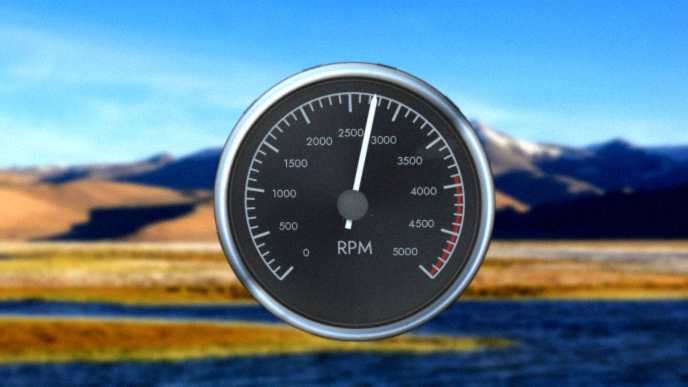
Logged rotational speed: 2750 rpm
